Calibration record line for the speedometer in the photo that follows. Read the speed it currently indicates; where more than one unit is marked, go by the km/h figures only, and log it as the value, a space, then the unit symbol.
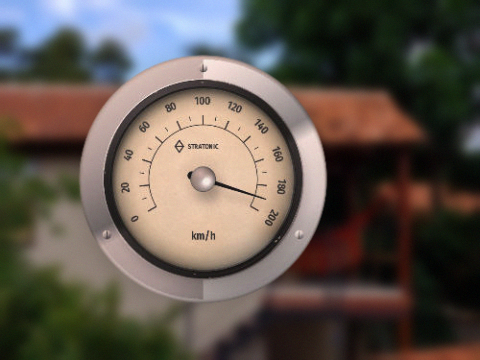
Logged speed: 190 km/h
